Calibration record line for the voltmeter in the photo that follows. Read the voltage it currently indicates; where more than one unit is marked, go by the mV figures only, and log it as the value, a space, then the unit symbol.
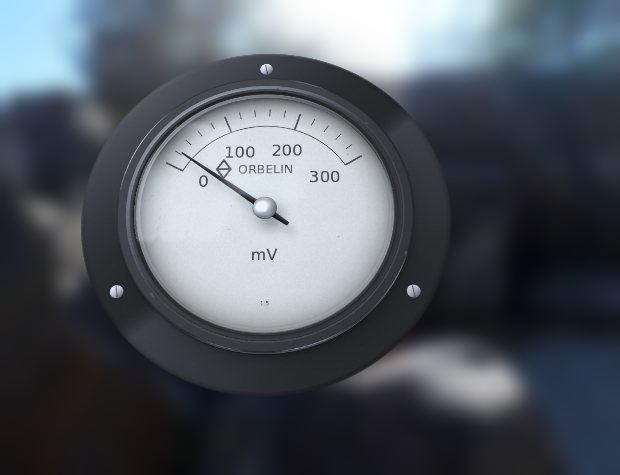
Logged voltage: 20 mV
